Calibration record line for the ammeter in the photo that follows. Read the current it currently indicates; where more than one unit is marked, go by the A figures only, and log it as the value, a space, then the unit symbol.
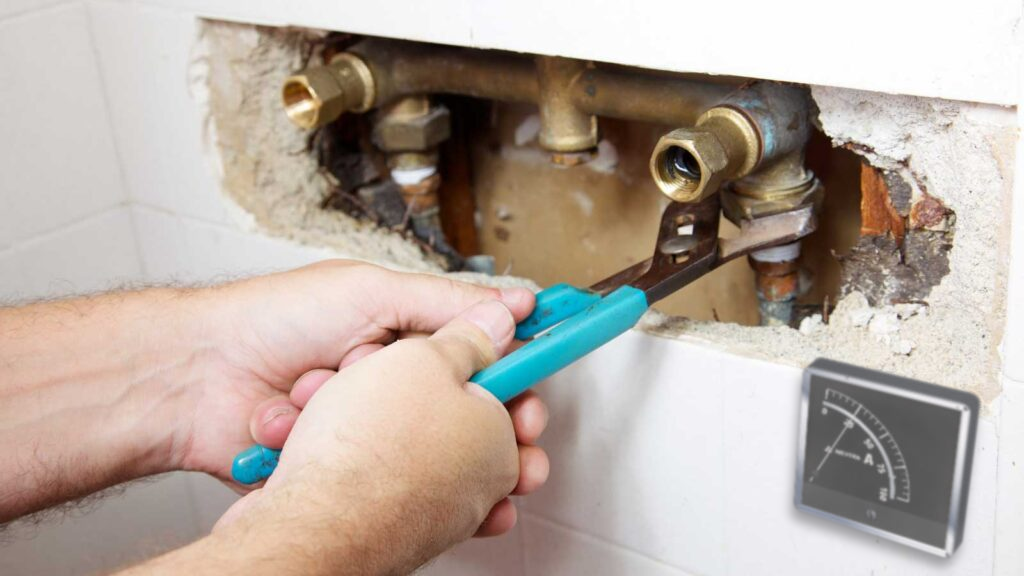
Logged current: 25 A
